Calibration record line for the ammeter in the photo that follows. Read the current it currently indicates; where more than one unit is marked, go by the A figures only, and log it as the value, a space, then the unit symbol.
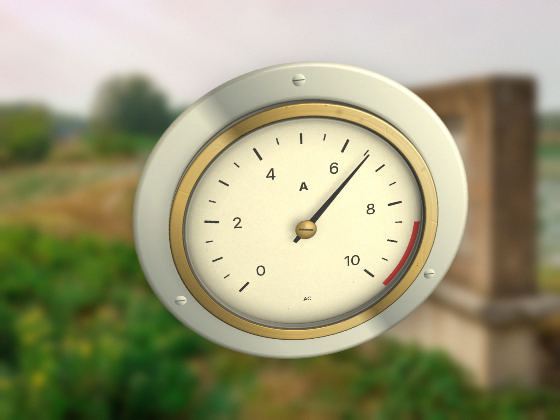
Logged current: 6.5 A
